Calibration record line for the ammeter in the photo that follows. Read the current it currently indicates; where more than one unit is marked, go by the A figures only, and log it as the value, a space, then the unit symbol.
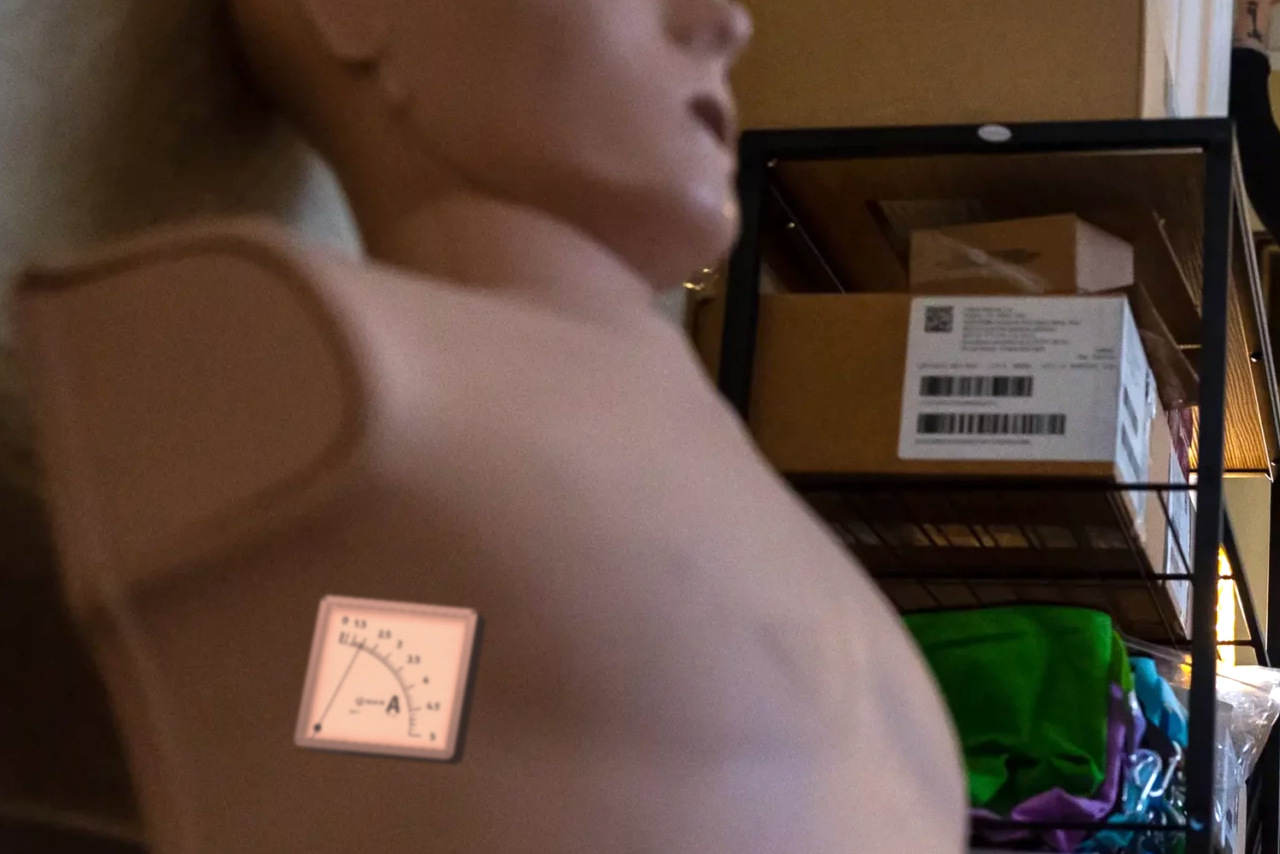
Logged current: 2 A
